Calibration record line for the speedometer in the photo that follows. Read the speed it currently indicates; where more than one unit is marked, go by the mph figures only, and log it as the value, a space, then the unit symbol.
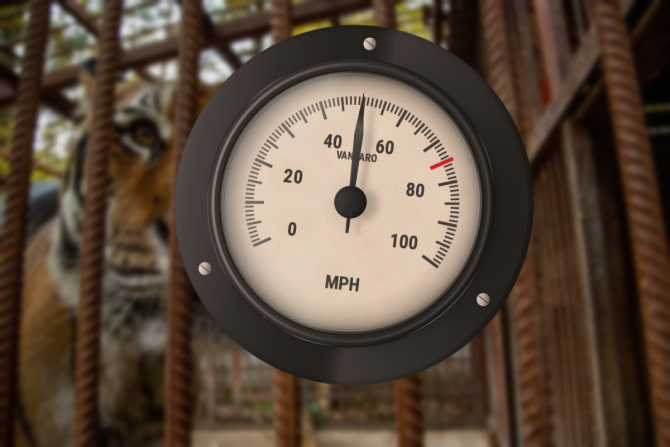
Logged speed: 50 mph
